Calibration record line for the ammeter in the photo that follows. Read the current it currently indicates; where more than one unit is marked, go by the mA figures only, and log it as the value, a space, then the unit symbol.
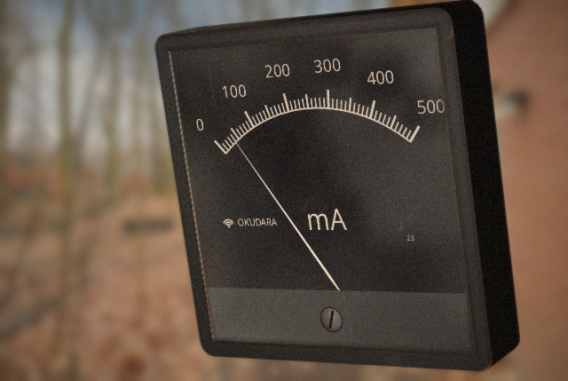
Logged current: 50 mA
